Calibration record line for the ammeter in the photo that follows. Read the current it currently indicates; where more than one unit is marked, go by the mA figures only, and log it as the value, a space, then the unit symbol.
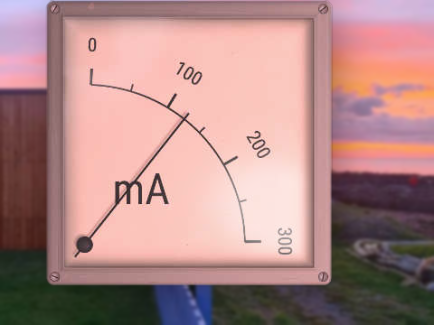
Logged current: 125 mA
